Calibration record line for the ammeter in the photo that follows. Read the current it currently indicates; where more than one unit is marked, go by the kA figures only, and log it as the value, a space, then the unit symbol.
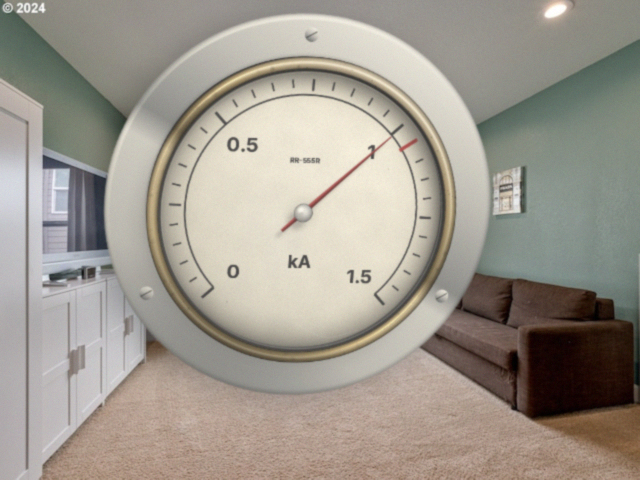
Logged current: 1 kA
